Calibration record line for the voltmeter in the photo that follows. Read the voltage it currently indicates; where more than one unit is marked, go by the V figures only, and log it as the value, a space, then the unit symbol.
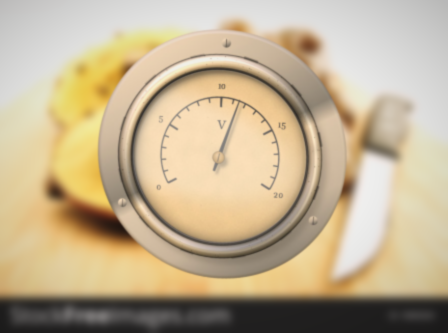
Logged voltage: 11.5 V
